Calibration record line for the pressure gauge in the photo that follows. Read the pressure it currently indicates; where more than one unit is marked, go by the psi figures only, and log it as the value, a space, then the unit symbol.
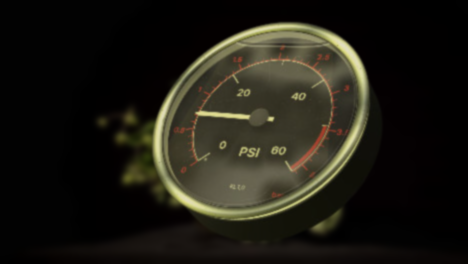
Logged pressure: 10 psi
